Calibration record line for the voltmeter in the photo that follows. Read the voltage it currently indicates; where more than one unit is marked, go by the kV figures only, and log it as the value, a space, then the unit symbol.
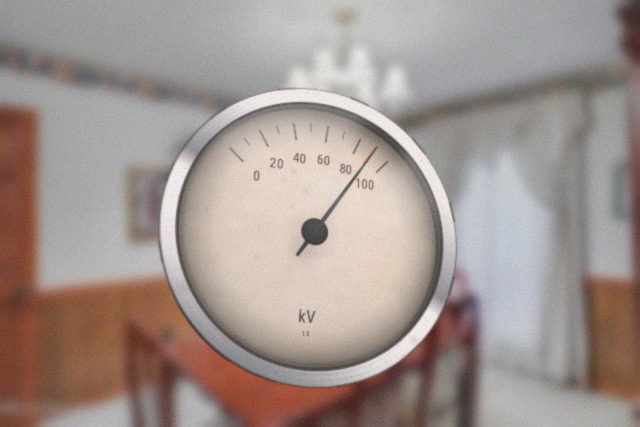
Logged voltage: 90 kV
